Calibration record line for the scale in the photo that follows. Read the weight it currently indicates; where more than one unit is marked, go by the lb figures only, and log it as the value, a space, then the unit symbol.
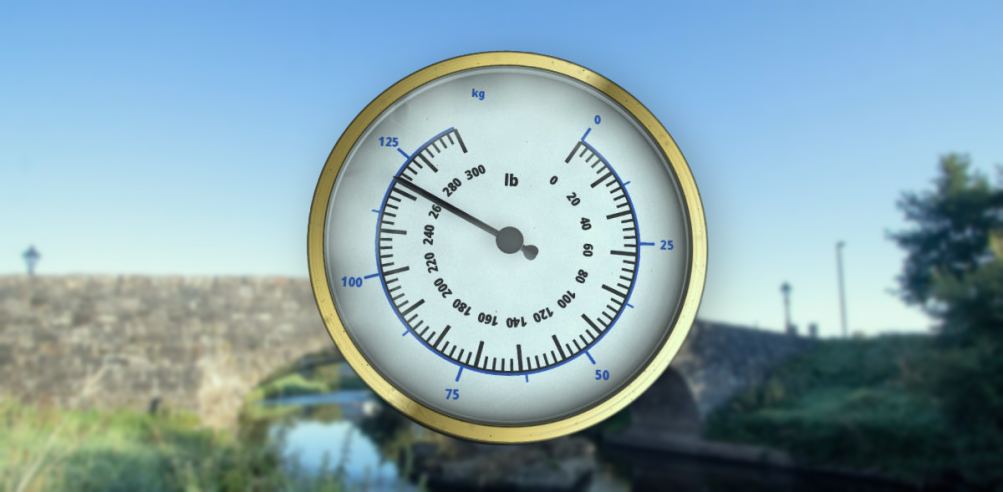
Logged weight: 264 lb
